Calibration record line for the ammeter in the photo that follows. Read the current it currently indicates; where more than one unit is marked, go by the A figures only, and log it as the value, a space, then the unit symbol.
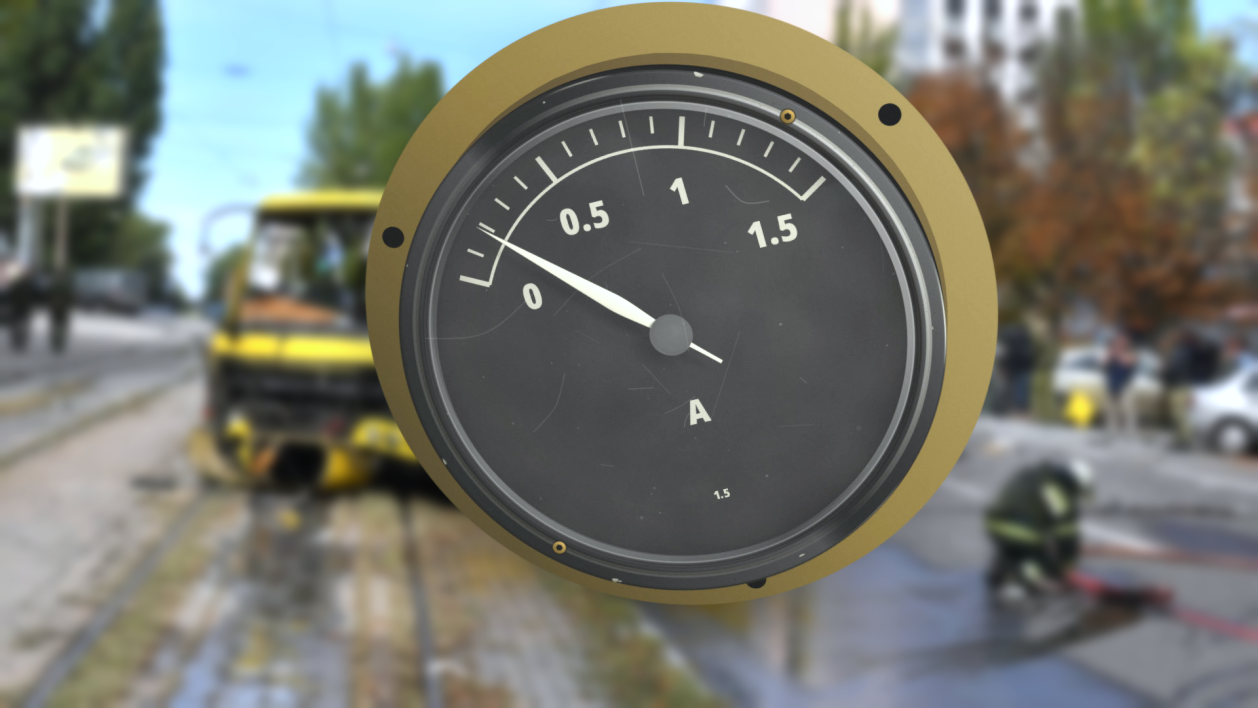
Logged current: 0.2 A
